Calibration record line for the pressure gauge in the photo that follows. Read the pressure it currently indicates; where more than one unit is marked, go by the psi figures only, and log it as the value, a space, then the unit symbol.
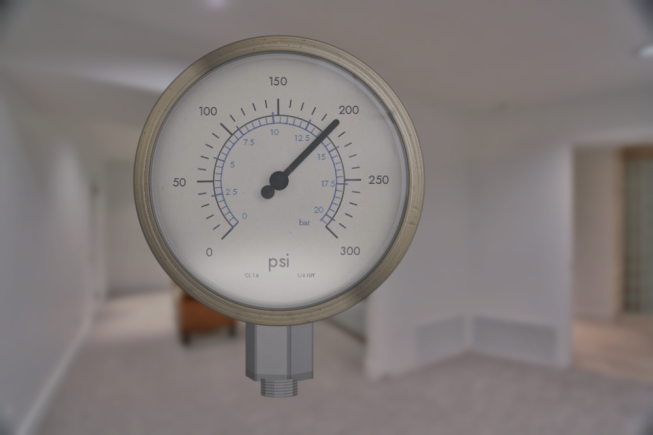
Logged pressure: 200 psi
